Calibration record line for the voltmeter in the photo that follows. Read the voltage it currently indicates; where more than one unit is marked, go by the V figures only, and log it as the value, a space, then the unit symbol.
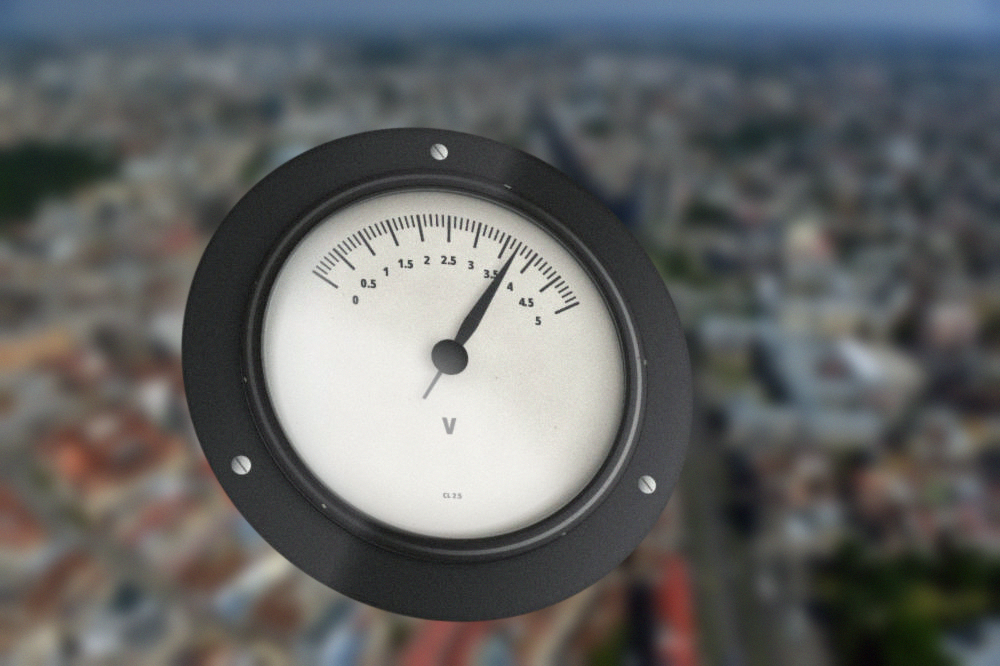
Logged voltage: 3.7 V
